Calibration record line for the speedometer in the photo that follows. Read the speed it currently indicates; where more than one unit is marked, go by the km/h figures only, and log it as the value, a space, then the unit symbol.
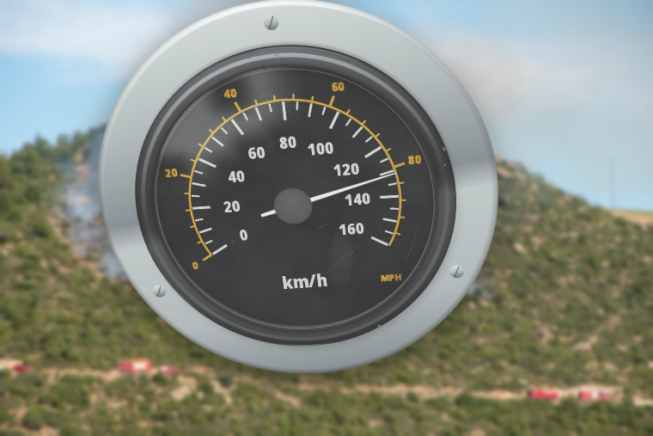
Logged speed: 130 km/h
